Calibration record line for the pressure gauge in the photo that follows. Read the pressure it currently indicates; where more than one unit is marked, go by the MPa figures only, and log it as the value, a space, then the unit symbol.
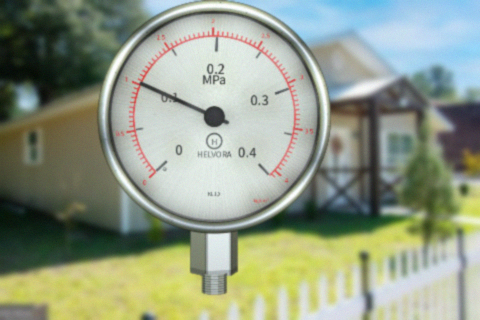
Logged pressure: 0.1 MPa
